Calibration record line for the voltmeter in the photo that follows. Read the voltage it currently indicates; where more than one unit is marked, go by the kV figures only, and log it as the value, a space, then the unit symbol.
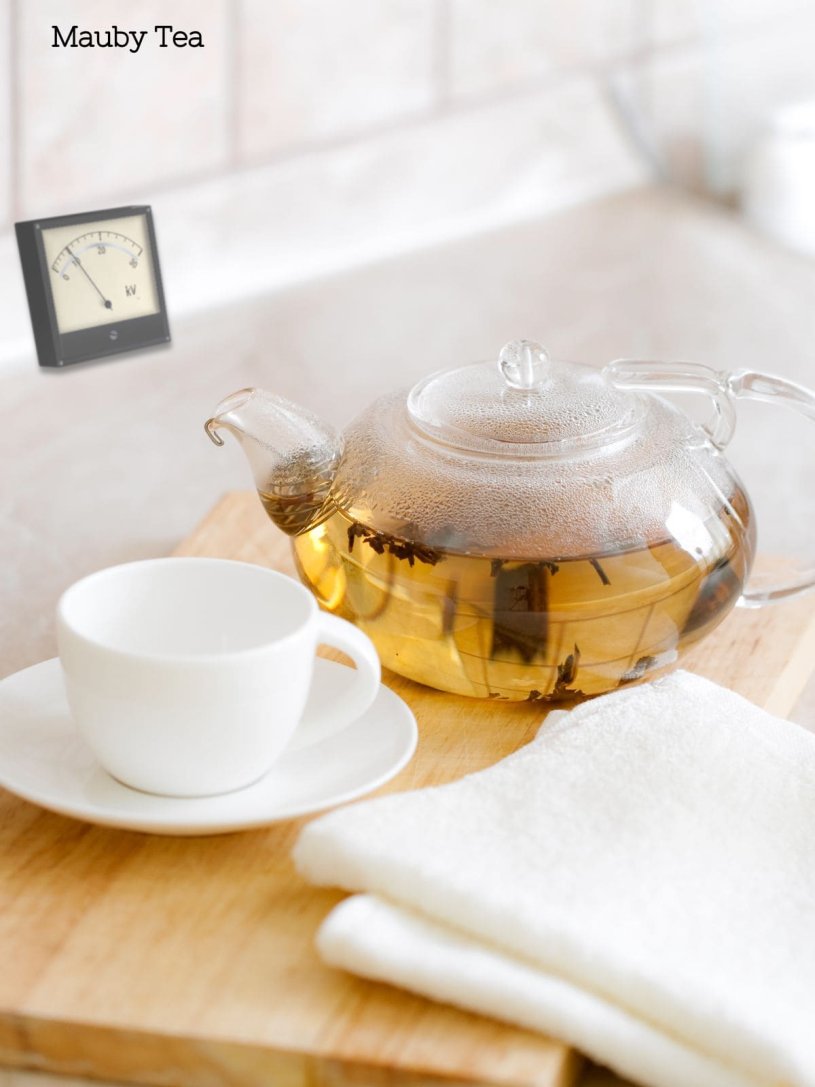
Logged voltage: 10 kV
